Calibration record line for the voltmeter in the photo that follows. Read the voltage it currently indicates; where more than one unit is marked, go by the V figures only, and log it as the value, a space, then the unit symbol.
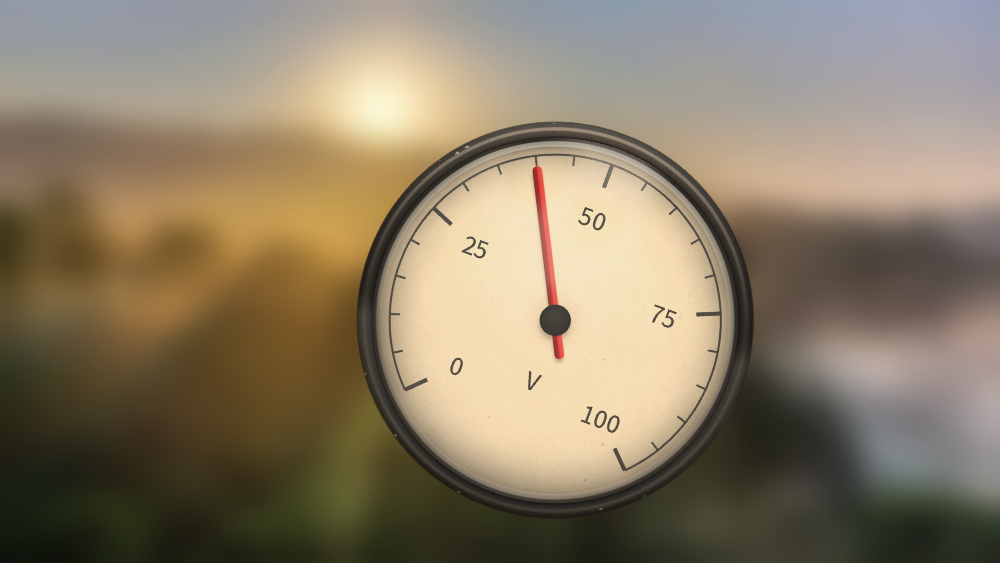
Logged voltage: 40 V
